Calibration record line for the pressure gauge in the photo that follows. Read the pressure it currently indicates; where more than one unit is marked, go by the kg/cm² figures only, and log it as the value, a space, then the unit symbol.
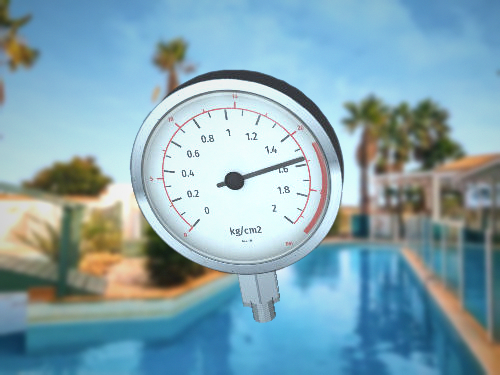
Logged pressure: 1.55 kg/cm²
